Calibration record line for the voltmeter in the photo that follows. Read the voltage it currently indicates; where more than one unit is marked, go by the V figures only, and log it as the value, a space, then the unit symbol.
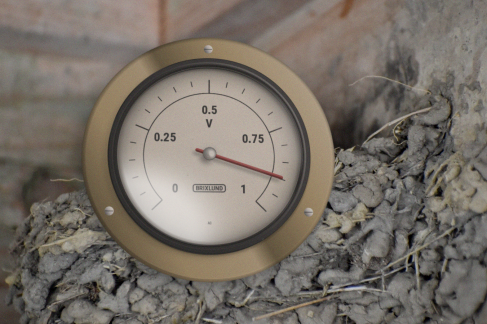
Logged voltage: 0.9 V
